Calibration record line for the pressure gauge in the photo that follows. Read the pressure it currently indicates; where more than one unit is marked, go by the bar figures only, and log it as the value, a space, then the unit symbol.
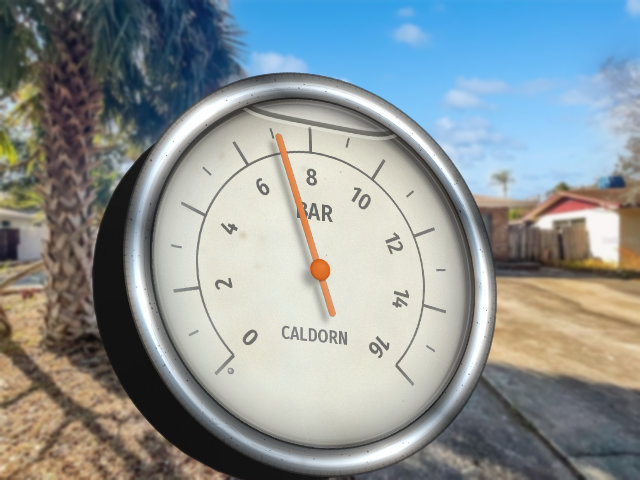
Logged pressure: 7 bar
